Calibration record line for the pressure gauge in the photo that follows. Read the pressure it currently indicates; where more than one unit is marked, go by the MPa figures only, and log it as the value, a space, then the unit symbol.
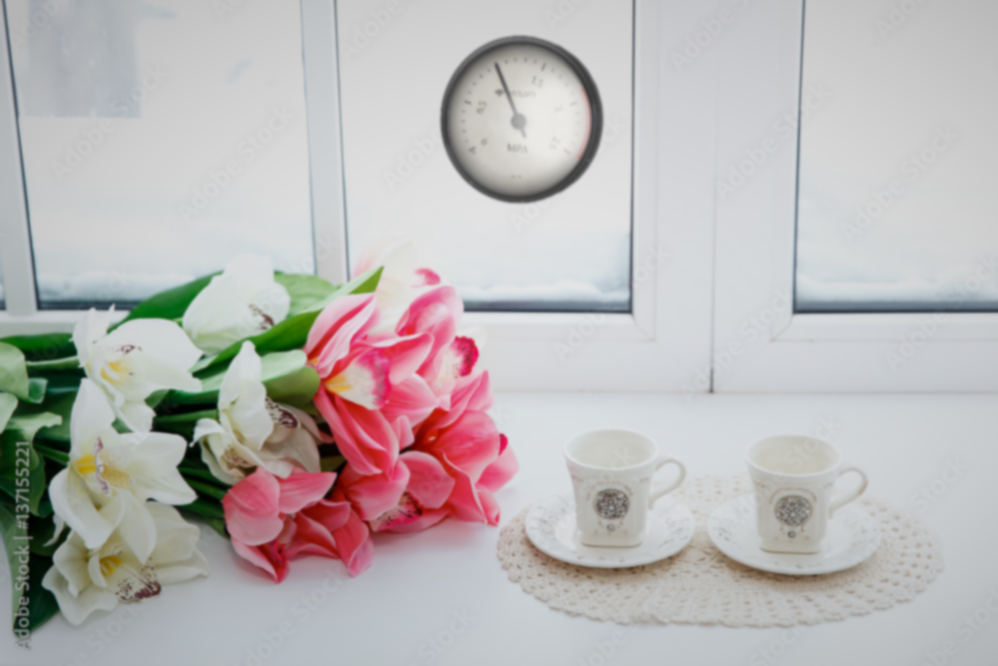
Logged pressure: 1 MPa
